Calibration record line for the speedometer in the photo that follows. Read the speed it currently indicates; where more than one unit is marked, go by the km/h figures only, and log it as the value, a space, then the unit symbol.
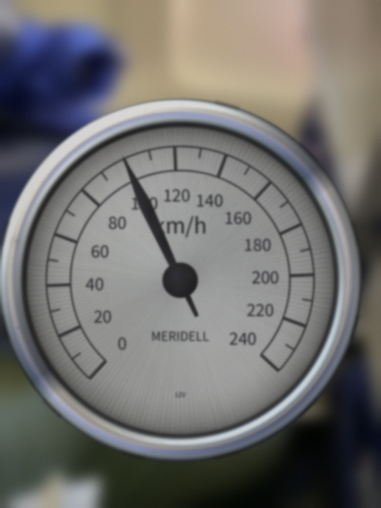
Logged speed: 100 km/h
